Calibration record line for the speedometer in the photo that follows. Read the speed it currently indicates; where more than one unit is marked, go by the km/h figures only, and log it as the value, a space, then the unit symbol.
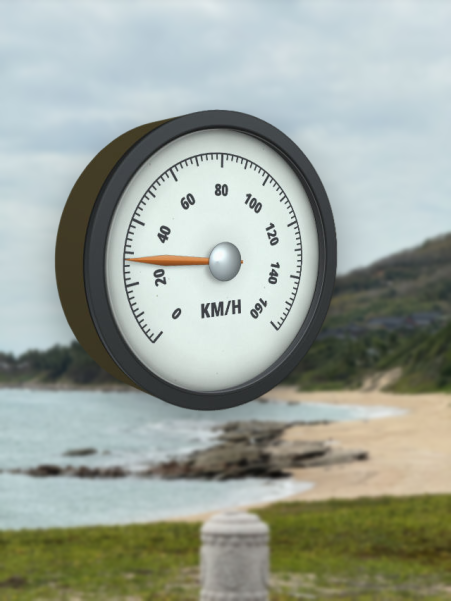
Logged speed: 28 km/h
